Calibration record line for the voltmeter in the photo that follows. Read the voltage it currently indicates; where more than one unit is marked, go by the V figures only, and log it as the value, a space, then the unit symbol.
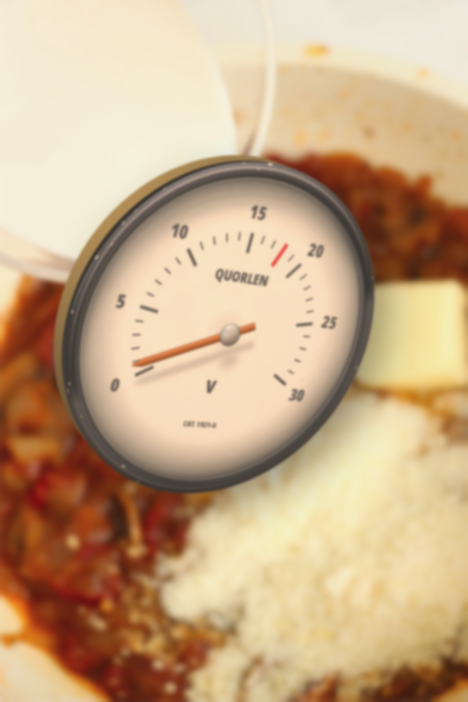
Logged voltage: 1 V
